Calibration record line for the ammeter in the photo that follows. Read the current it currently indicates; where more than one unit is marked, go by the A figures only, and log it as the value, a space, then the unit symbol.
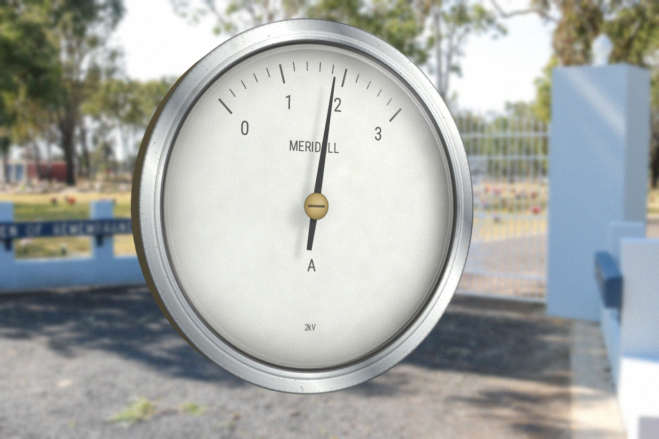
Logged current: 1.8 A
